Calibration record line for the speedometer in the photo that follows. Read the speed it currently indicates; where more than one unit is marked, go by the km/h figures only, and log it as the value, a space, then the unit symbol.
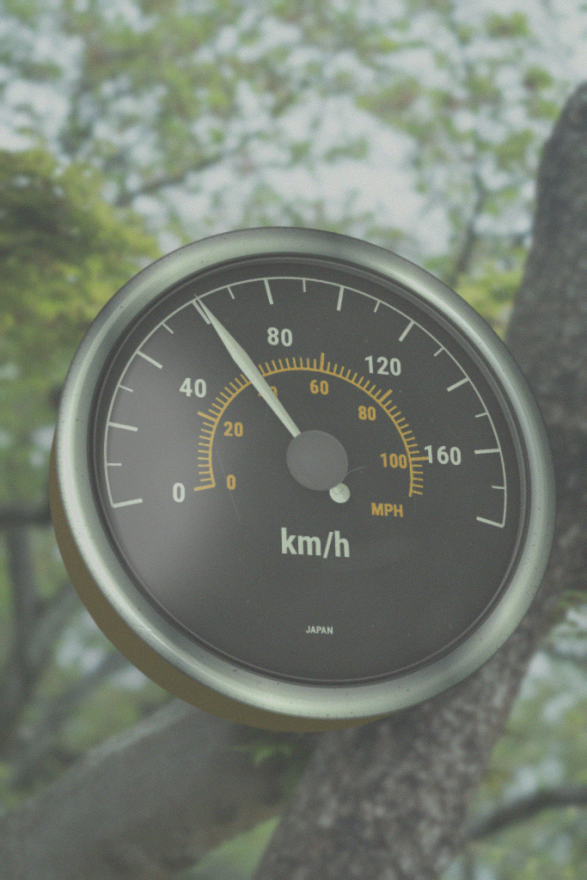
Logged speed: 60 km/h
